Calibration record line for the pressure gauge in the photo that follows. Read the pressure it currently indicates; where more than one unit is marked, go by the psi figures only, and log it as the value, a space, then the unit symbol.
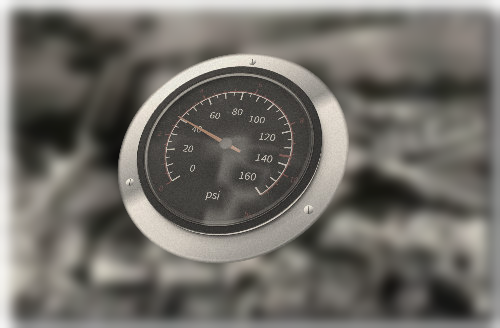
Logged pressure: 40 psi
